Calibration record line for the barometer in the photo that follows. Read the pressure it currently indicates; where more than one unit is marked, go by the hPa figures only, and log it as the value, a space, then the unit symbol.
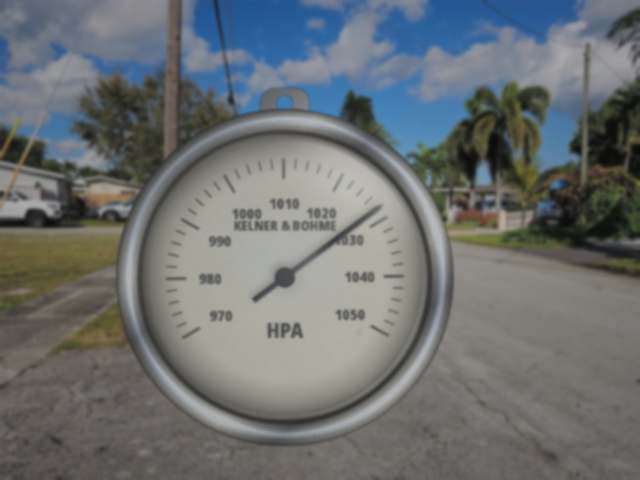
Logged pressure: 1028 hPa
